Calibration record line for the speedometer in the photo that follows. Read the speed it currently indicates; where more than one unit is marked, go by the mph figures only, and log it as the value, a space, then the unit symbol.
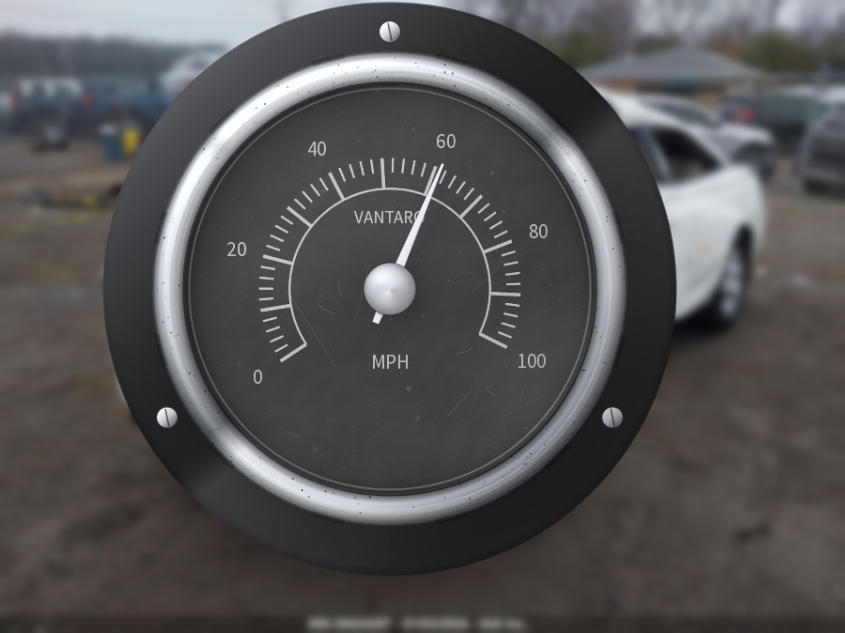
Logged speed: 61 mph
